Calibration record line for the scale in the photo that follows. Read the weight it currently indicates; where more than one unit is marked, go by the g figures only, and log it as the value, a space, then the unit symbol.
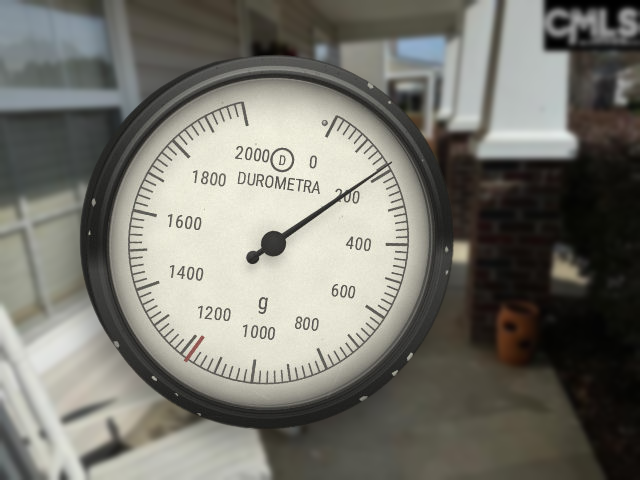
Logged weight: 180 g
